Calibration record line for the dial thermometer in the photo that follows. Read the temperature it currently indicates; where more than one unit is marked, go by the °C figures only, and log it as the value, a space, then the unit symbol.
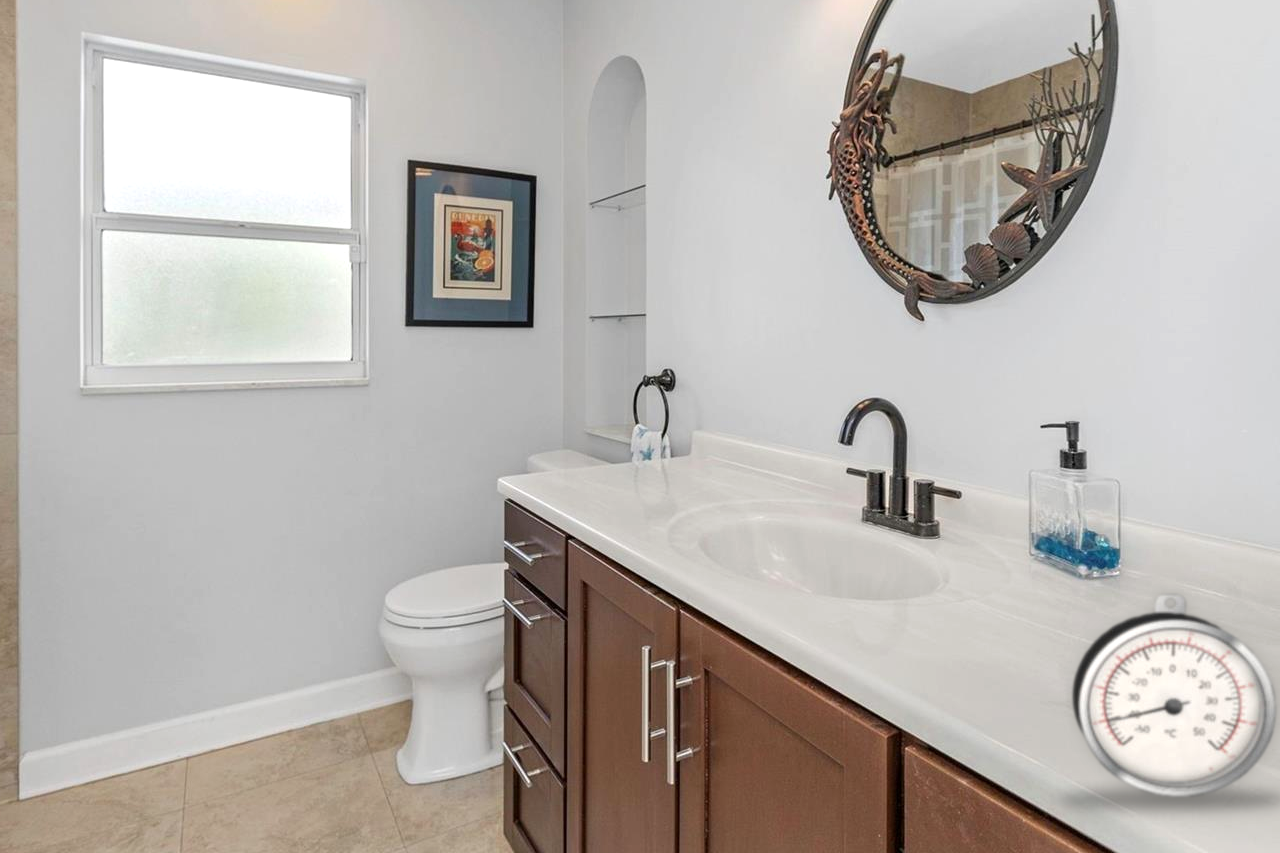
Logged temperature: -40 °C
